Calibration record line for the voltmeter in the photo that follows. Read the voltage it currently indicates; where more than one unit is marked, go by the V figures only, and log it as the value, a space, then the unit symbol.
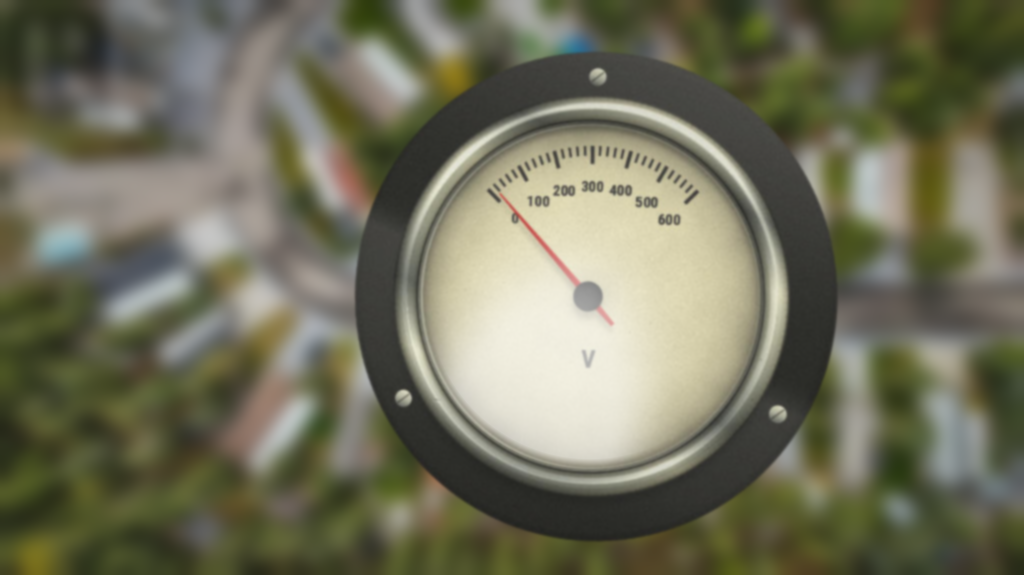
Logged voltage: 20 V
